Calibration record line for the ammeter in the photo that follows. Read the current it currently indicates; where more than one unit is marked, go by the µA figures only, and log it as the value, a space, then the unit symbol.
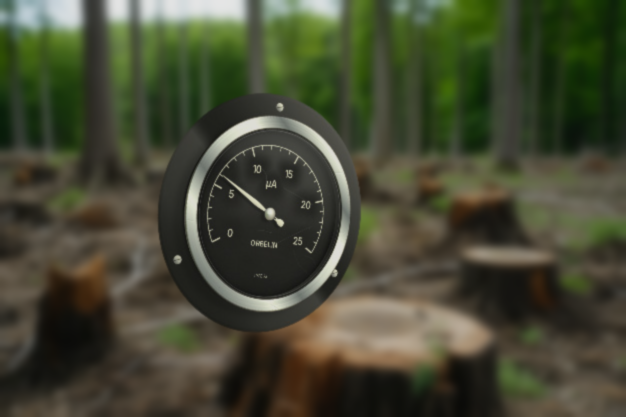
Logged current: 6 µA
